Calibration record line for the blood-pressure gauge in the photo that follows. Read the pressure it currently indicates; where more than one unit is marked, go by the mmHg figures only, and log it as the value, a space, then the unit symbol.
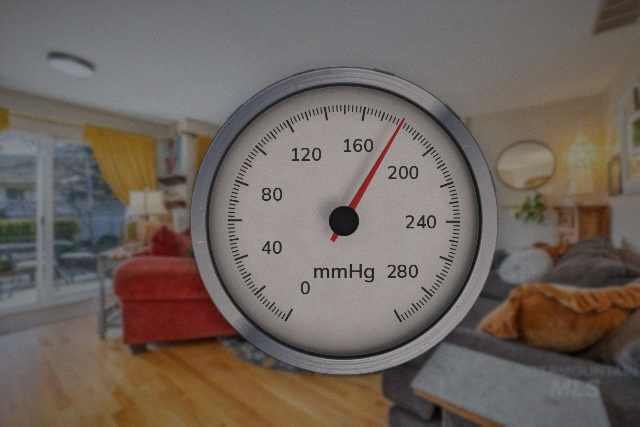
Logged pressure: 180 mmHg
